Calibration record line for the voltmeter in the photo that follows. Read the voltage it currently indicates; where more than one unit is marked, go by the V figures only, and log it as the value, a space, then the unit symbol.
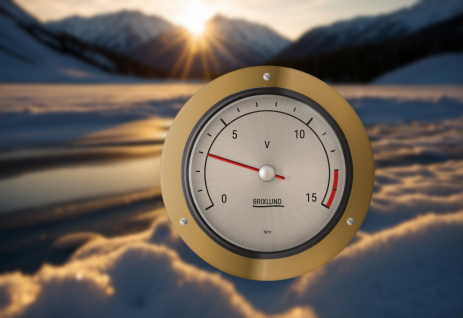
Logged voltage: 3 V
